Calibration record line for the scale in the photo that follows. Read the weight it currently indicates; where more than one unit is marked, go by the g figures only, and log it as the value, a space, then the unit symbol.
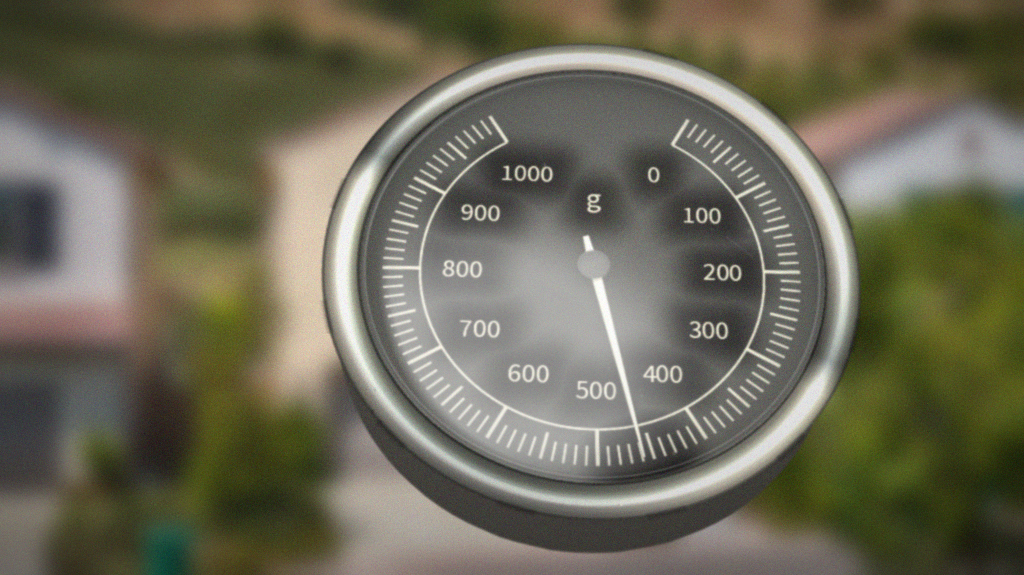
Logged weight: 460 g
